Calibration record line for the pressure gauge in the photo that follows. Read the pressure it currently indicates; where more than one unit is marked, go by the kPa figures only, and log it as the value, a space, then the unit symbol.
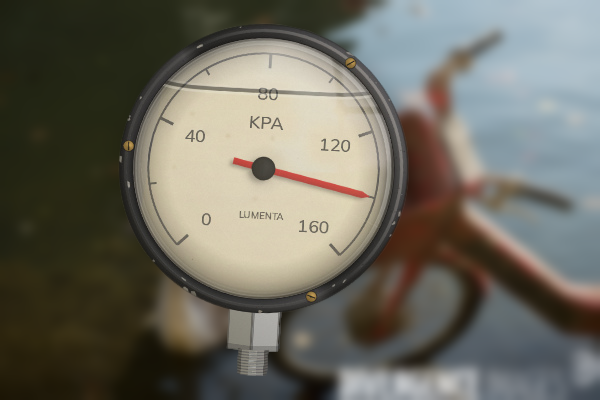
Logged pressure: 140 kPa
